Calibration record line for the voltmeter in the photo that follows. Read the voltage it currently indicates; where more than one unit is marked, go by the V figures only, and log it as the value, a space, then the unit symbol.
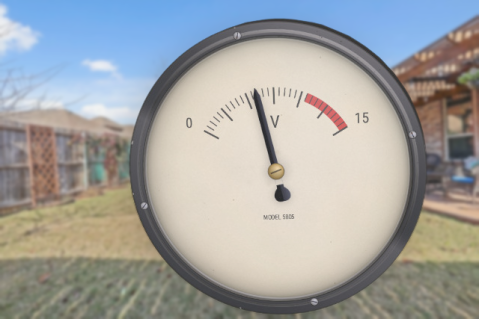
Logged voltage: 6 V
